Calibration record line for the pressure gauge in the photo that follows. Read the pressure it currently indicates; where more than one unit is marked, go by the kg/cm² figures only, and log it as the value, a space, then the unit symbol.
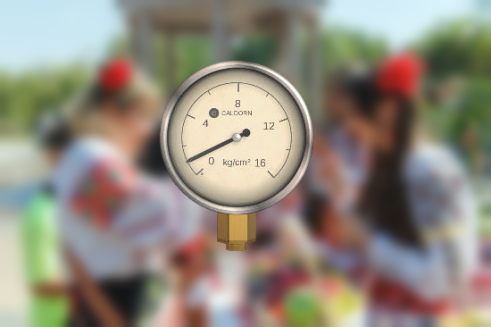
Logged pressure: 1 kg/cm²
